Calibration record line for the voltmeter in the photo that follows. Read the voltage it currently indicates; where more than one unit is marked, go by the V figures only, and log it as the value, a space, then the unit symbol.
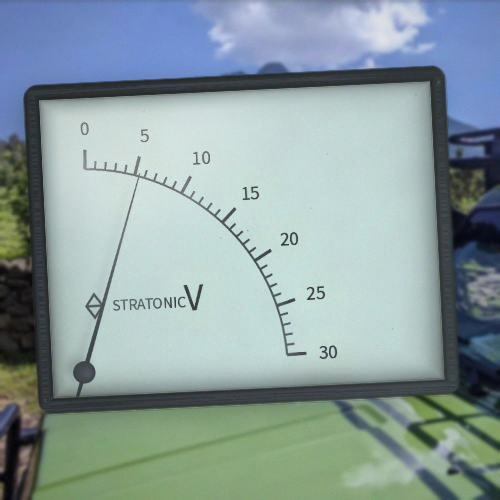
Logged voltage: 5.5 V
